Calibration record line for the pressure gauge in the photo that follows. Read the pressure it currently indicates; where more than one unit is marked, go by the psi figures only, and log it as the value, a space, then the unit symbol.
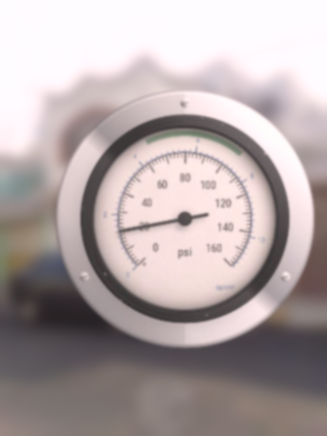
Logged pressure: 20 psi
